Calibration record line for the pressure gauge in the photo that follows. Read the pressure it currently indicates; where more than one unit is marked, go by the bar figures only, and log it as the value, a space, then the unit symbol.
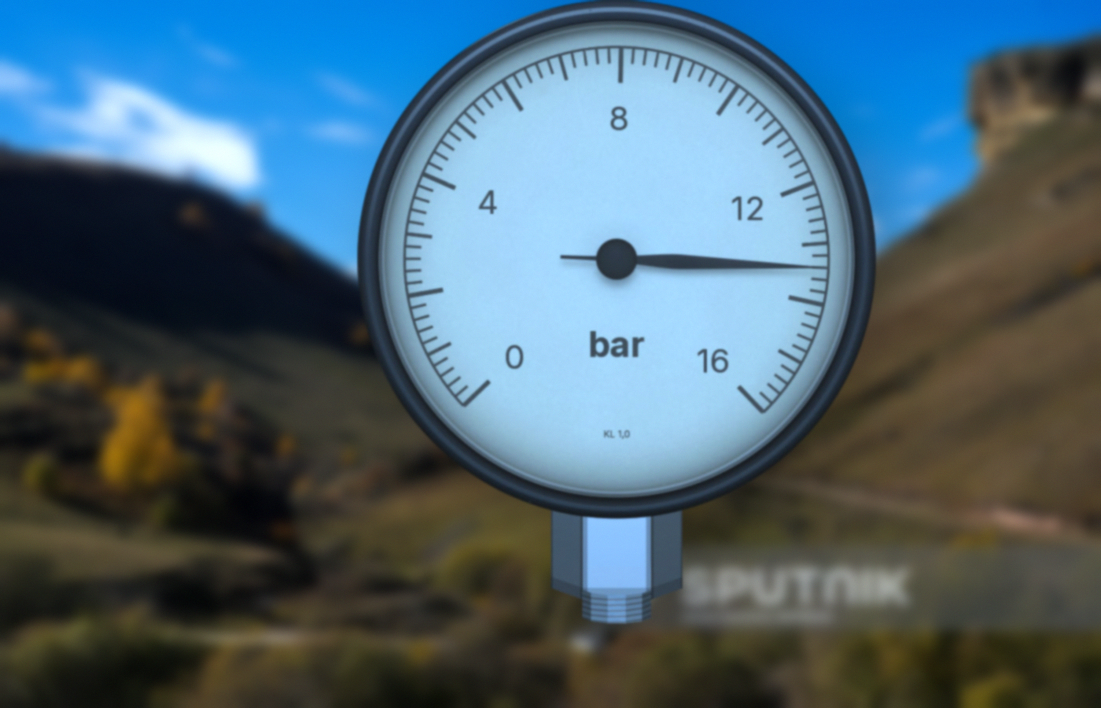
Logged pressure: 13.4 bar
